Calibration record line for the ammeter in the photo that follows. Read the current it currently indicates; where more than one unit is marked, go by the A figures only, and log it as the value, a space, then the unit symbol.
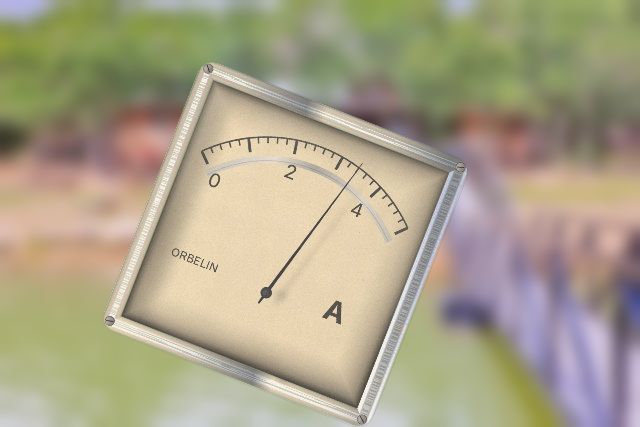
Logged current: 3.4 A
